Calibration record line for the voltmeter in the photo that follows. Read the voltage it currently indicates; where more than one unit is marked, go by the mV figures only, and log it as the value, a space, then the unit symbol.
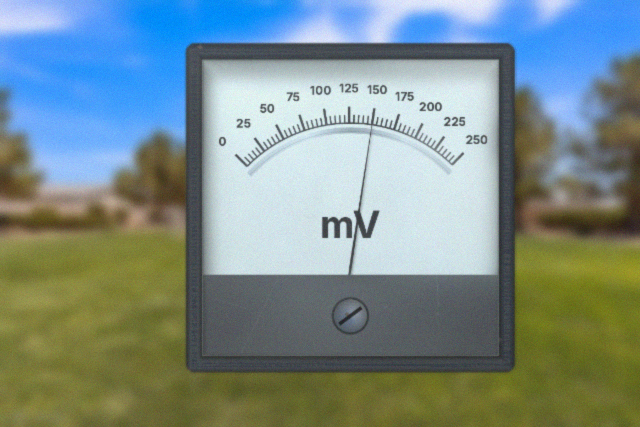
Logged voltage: 150 mV
